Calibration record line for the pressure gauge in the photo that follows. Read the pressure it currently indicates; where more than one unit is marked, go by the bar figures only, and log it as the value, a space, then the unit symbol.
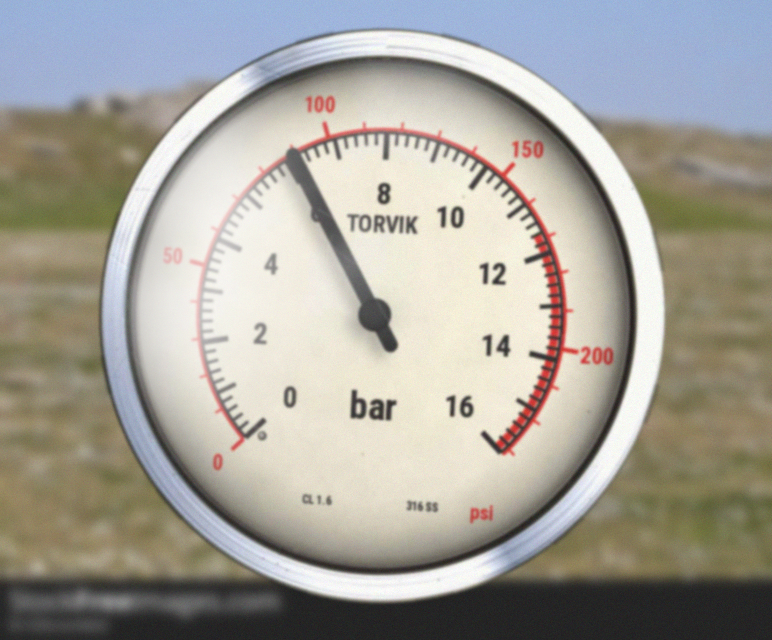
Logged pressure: 6.2 bar
